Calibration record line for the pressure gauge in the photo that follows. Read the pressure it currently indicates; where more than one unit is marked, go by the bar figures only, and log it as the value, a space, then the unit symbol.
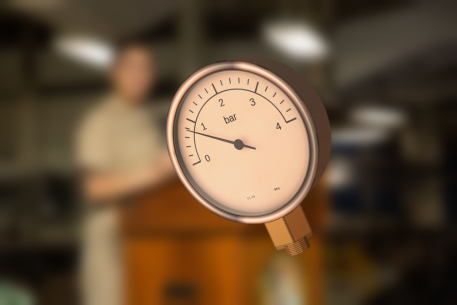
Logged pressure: 0.8 bar
